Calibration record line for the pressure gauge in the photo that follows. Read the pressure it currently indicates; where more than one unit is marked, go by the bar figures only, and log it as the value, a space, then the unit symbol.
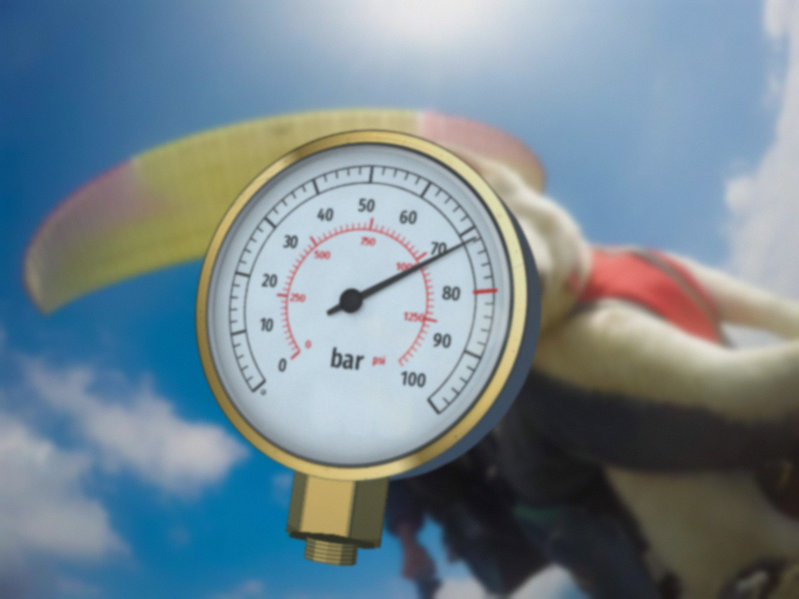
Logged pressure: 72 bar
